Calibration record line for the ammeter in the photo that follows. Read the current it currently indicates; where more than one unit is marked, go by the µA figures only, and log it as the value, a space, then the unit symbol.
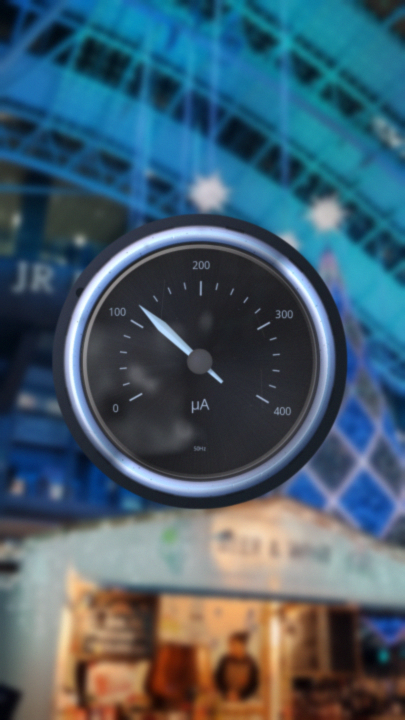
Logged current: 120 µA
